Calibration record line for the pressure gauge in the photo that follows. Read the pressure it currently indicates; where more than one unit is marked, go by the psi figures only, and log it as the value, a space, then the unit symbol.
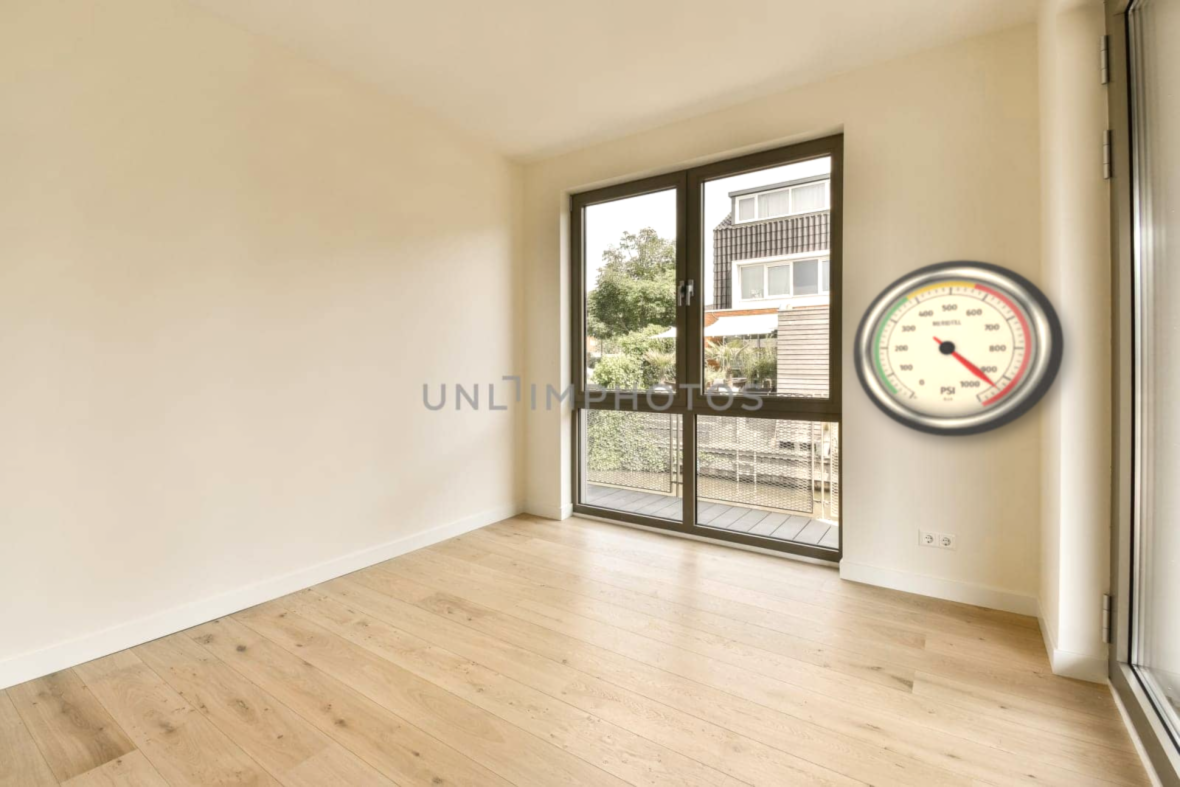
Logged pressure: 940 psi
